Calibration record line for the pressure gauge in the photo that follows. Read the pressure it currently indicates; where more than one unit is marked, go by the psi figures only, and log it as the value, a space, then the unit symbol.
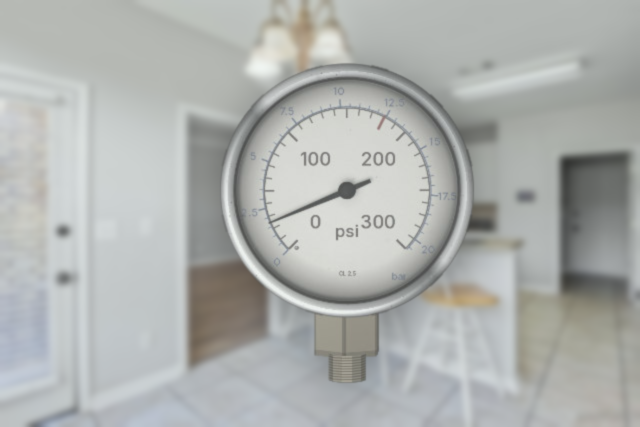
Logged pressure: 25 psi
